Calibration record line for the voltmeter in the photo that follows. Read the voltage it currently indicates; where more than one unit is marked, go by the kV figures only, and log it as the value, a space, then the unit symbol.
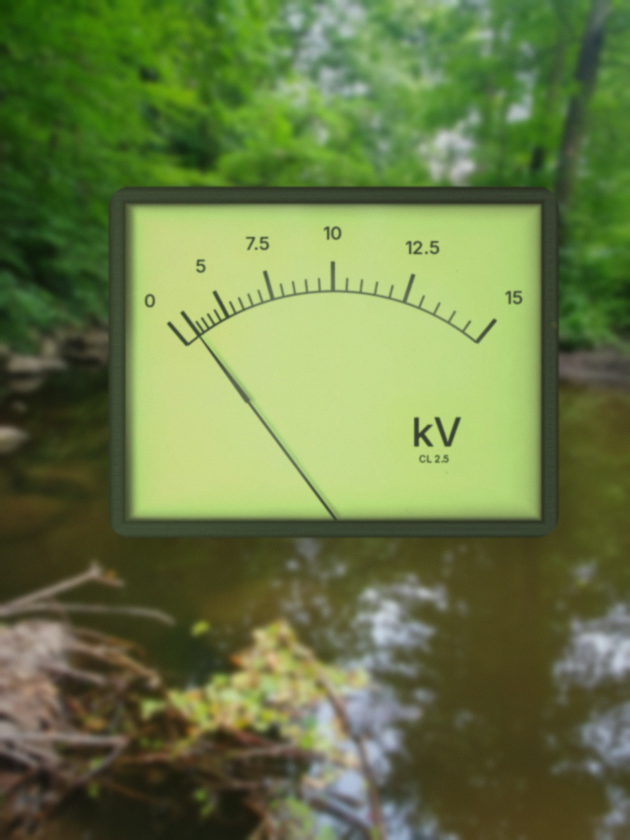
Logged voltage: 2.5 kV
